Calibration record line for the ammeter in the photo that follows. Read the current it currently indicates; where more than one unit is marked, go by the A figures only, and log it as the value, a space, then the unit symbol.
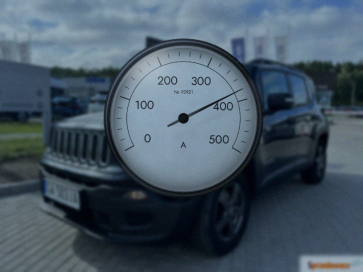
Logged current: 380 A
